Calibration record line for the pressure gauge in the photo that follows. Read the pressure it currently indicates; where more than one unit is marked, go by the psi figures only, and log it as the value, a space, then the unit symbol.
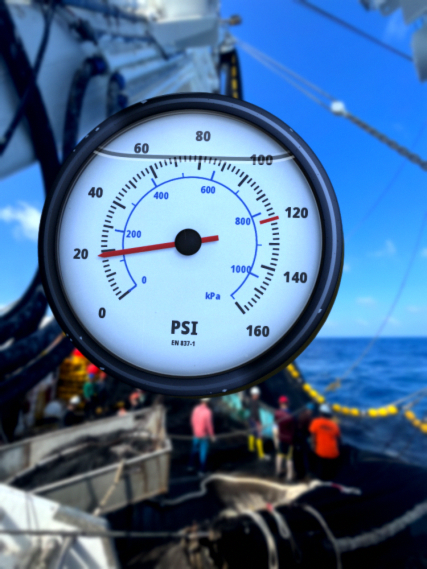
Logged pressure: 18 psi
